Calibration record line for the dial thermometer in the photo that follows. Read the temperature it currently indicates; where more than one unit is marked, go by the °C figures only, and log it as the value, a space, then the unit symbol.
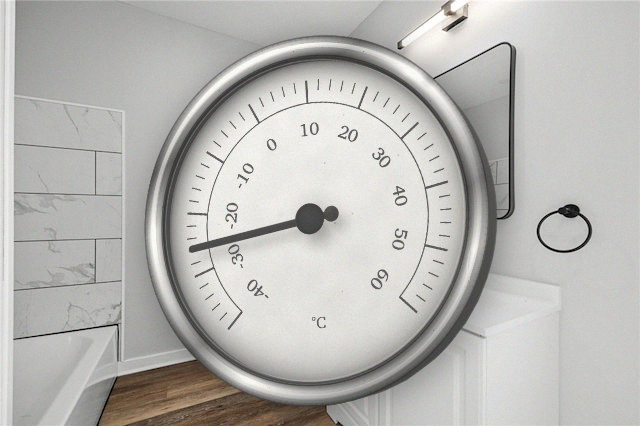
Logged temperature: -26 °C
